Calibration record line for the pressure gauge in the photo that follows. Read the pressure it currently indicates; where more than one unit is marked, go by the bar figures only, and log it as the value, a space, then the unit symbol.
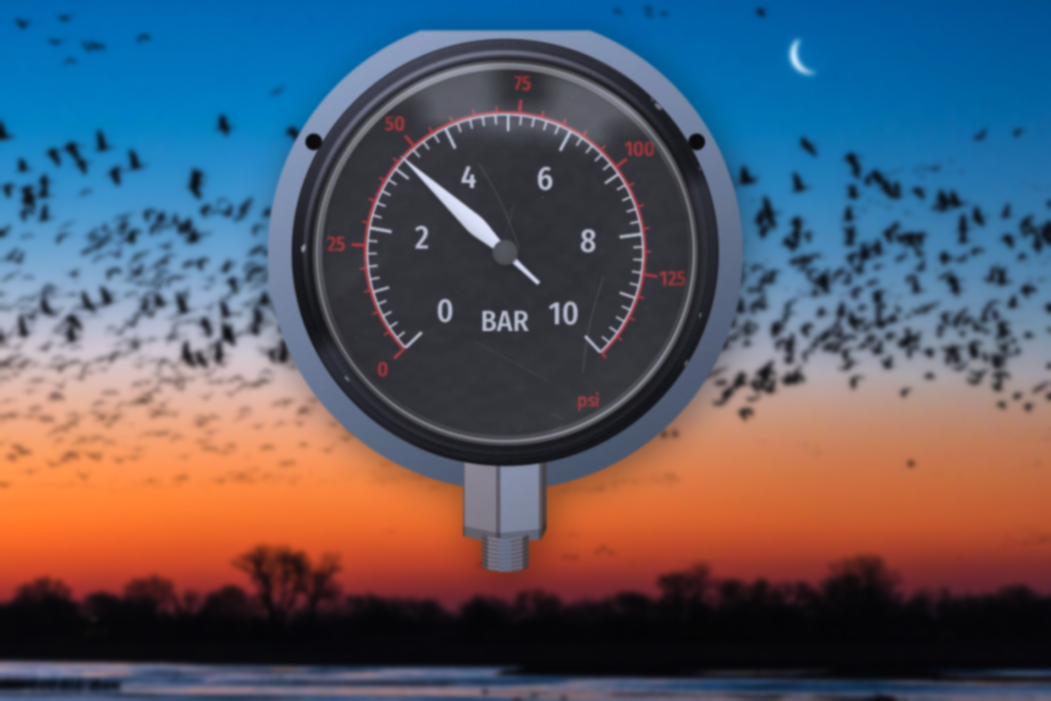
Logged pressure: 3.2 bar
